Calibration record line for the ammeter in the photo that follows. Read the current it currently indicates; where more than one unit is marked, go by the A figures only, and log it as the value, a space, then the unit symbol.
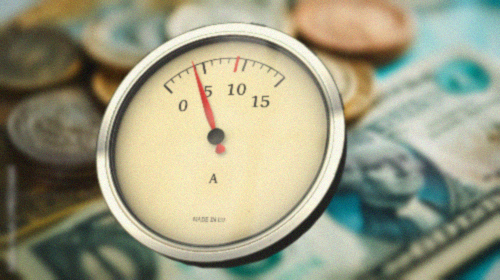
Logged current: 4 A
